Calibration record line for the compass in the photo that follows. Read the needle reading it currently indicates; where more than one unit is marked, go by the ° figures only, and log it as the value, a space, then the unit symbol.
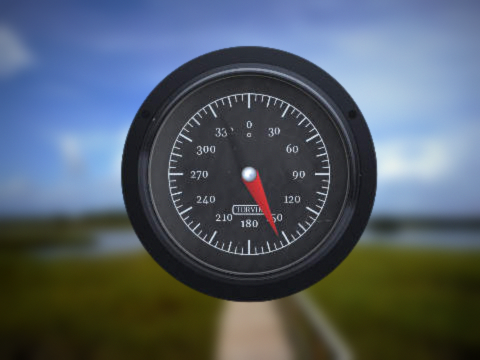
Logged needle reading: 155 °
